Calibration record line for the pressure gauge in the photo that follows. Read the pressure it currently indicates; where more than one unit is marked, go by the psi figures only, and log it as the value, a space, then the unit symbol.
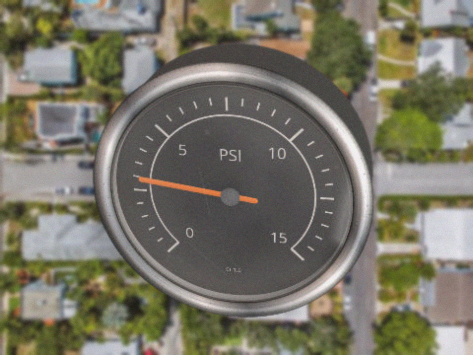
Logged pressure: 3 psi
